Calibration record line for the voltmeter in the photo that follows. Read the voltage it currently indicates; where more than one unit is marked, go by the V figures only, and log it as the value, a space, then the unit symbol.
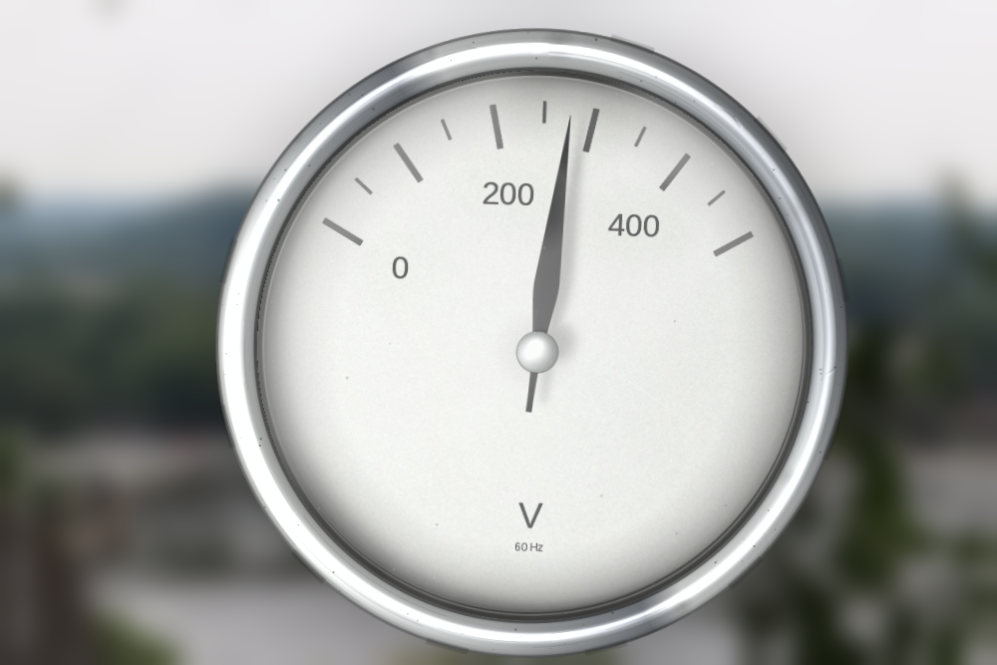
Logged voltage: 275 V
